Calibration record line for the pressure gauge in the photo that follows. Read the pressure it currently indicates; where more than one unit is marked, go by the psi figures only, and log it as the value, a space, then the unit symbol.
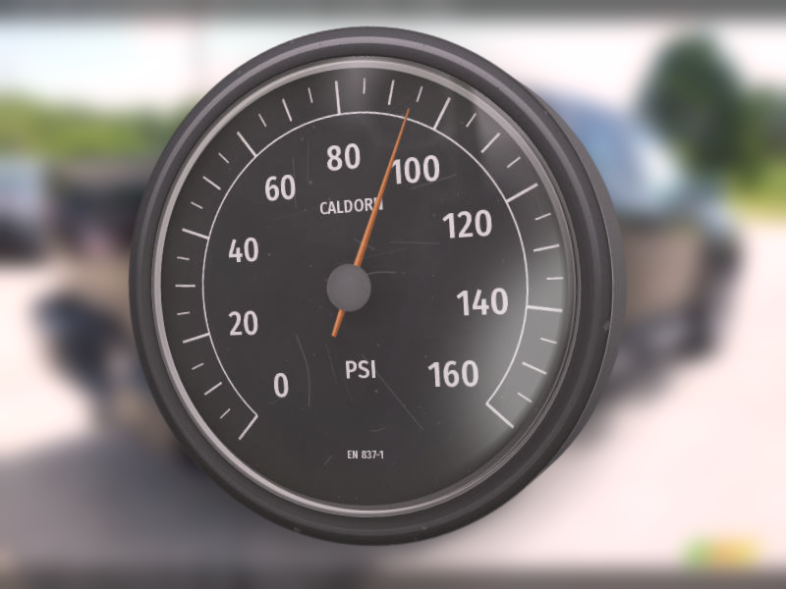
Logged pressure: 95 psi
